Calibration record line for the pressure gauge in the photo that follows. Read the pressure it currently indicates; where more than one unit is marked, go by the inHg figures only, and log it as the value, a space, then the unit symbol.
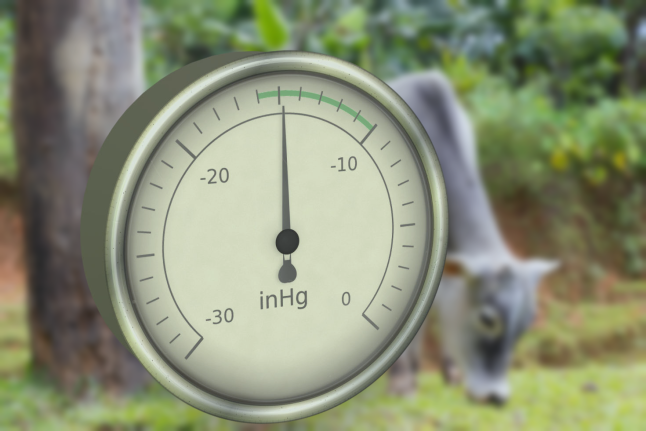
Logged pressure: -15 inHg
